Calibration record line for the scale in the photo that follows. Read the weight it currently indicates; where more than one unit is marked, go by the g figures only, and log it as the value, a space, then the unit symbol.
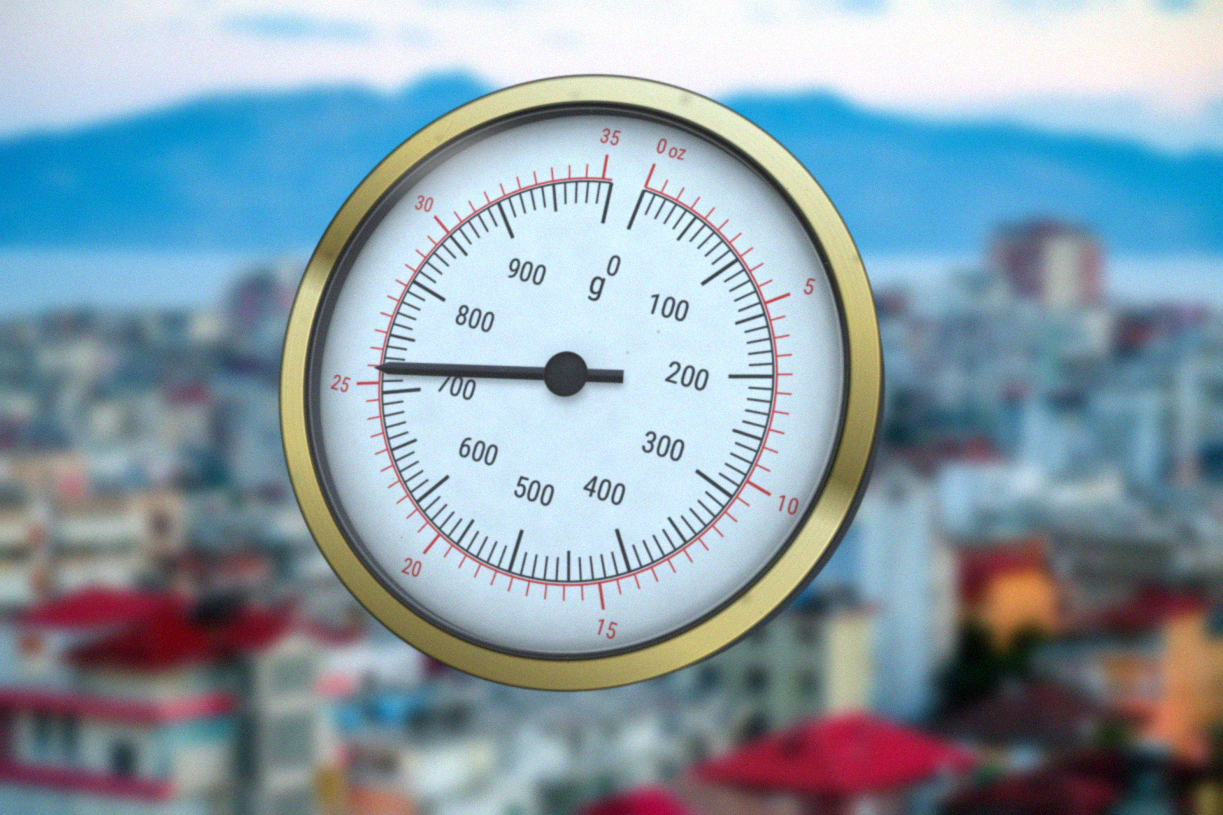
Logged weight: 720 g
